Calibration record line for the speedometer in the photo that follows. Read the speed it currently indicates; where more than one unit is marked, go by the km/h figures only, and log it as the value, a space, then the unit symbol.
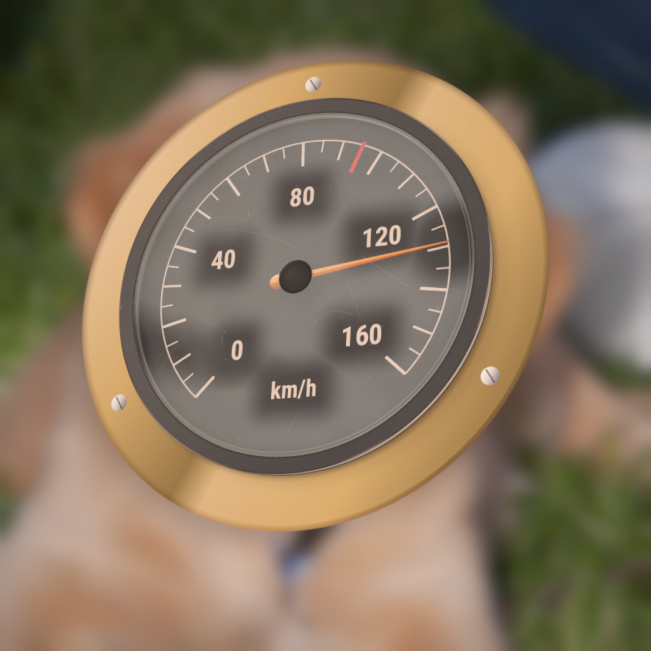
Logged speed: 130 km/h
